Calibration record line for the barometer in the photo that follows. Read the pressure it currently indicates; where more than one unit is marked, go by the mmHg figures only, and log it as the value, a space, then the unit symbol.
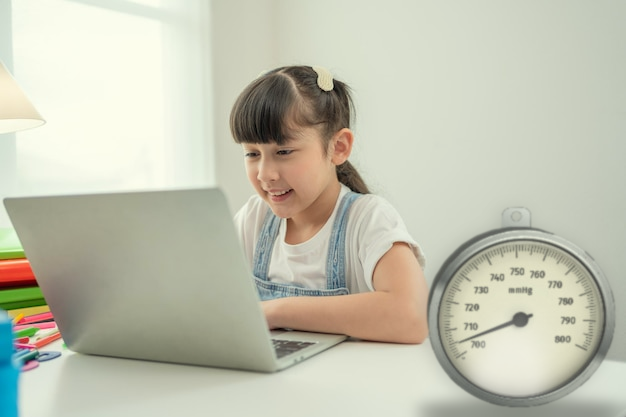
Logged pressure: 705 mmHg
